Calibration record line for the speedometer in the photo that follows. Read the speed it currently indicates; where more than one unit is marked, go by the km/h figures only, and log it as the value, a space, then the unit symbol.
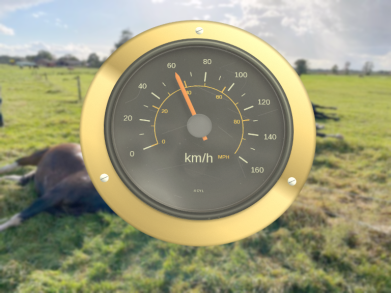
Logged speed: 60 km/h
